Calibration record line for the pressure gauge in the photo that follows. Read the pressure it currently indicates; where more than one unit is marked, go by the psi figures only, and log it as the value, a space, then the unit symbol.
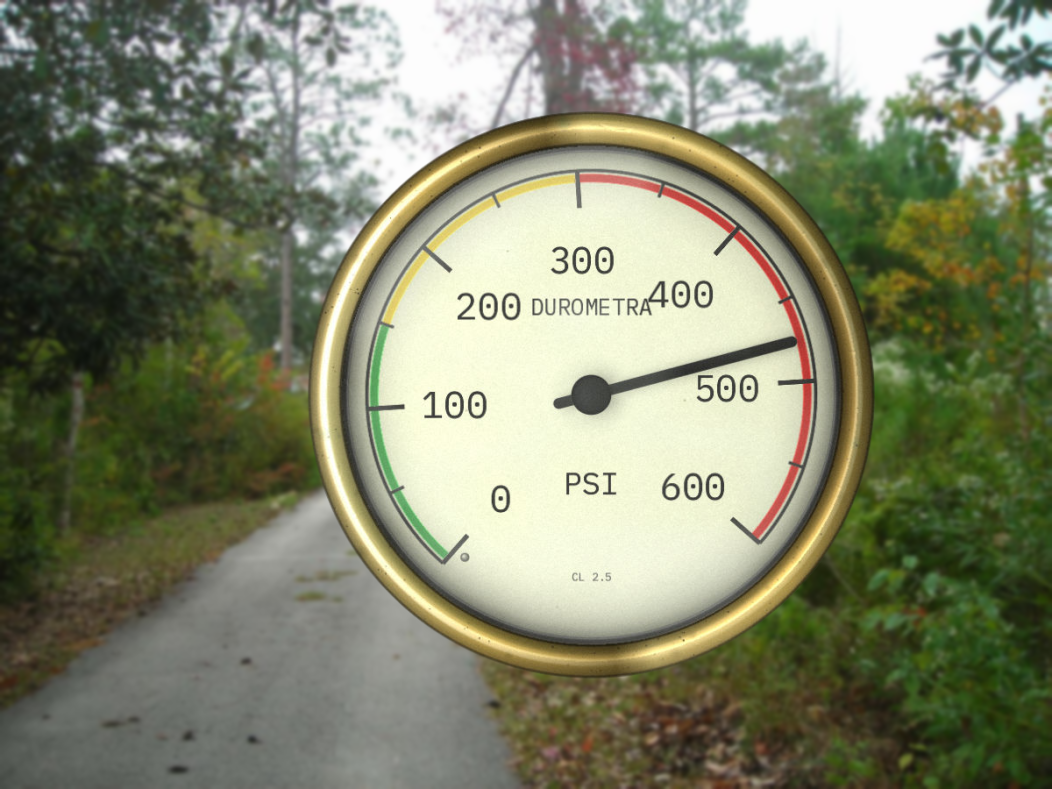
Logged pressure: 475 psi
